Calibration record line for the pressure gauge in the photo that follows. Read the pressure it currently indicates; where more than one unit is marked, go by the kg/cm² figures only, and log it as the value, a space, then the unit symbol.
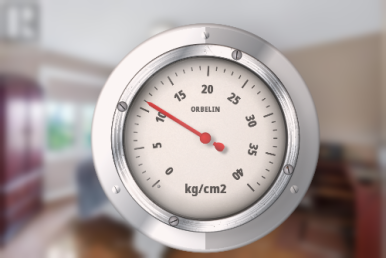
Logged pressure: 11 kg/cm²
